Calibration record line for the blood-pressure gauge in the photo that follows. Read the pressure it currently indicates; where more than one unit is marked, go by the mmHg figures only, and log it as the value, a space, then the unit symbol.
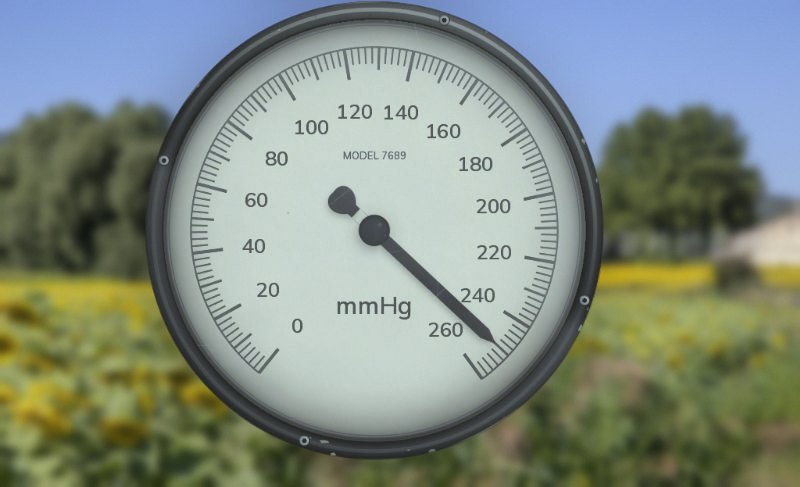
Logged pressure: 250 mmHg
